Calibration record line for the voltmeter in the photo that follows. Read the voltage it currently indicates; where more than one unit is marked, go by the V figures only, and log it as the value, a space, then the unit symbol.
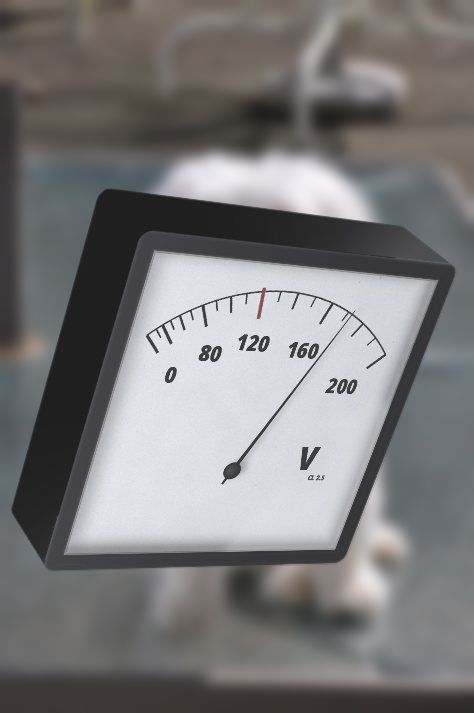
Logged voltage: 170 V
